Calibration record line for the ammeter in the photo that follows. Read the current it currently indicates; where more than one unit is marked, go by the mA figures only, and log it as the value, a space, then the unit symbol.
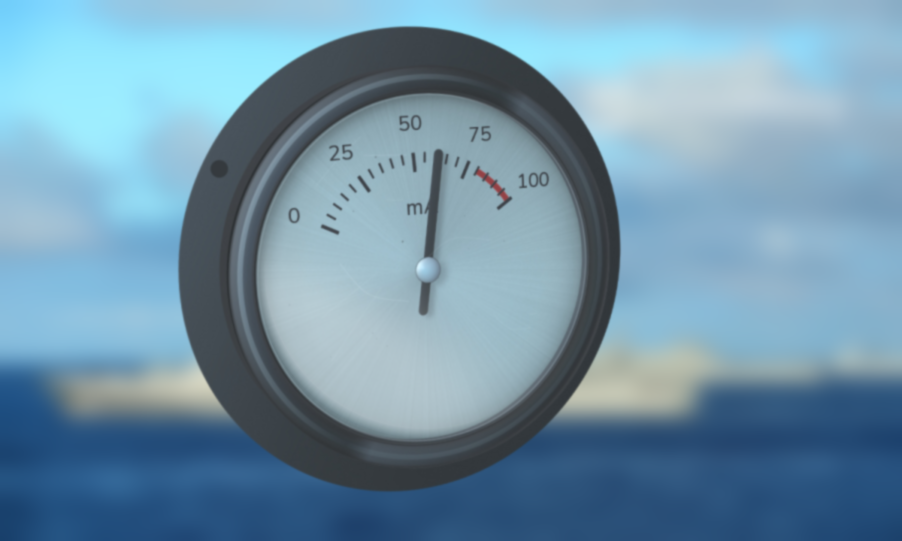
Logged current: 60 mA
